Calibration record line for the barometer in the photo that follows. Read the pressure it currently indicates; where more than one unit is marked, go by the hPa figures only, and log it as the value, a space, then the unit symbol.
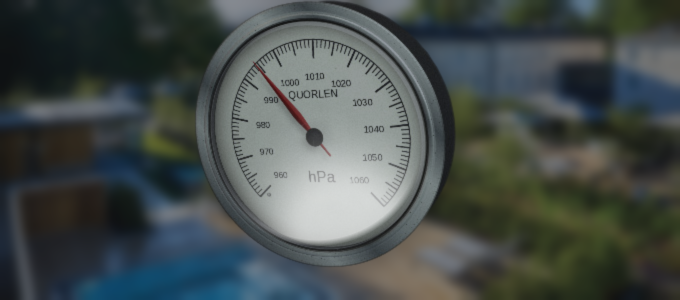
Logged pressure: 995 hPa
